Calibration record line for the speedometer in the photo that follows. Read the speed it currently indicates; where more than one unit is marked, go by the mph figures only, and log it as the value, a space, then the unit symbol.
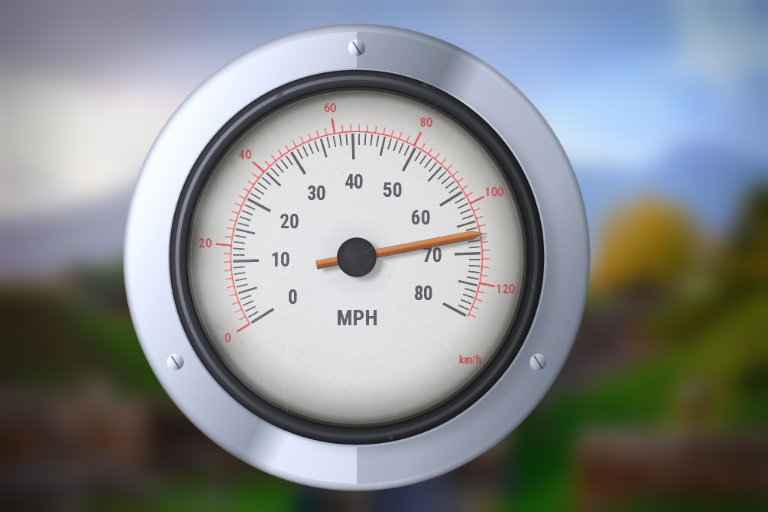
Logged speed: 67 mph
